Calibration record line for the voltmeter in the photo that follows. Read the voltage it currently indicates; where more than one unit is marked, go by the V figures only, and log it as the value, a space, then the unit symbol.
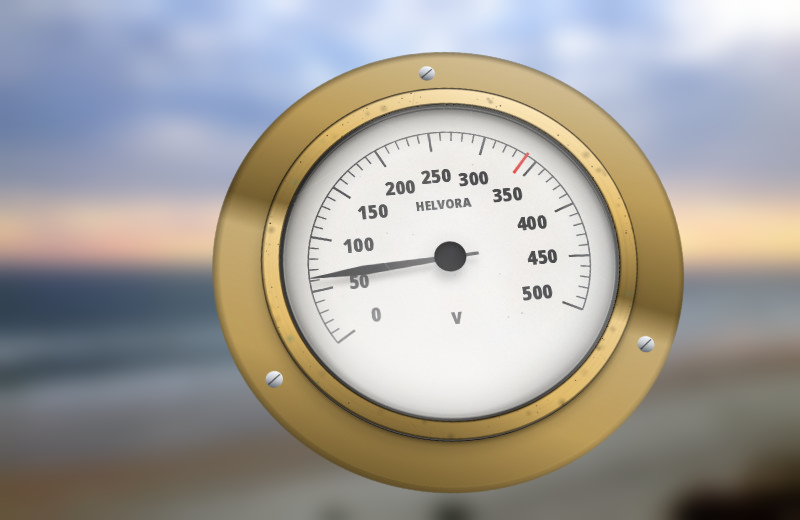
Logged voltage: 60 V
